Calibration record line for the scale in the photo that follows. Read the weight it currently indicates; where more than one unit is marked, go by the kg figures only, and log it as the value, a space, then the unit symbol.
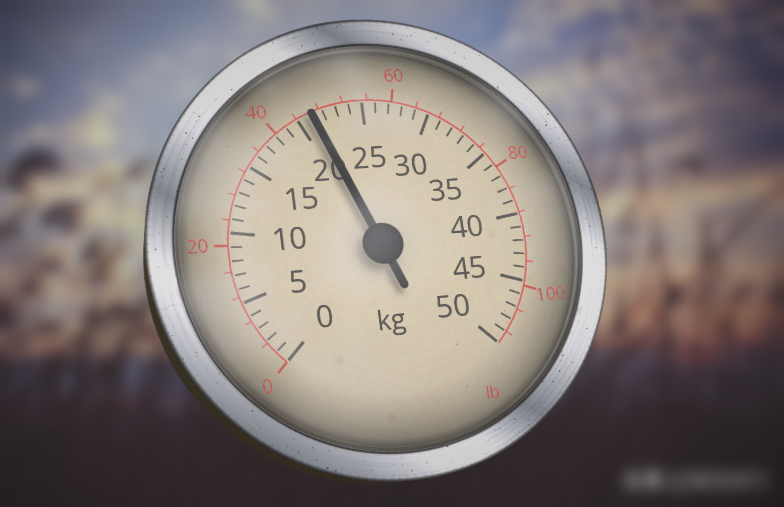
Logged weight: 21 kg
